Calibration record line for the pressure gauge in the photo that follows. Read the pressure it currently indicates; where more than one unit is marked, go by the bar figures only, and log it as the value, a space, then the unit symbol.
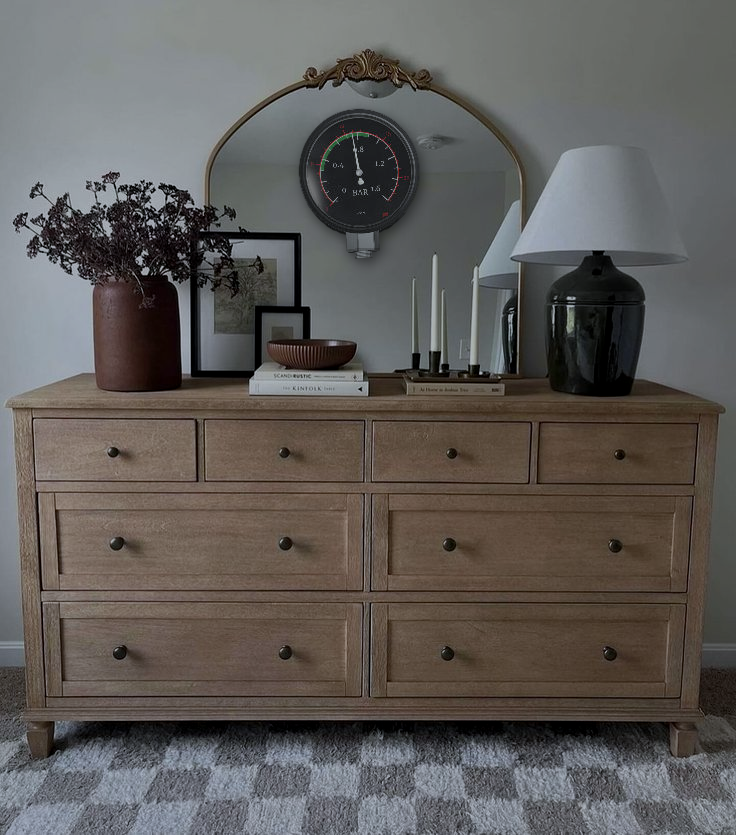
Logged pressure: 0.75 bar
